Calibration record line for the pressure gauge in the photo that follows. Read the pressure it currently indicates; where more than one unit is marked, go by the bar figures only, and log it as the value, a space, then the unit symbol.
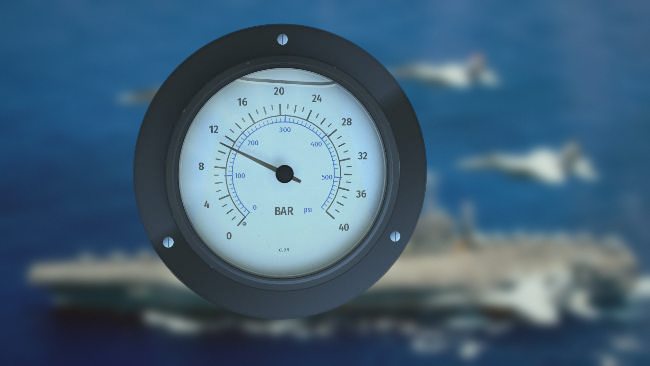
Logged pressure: 11 bar
